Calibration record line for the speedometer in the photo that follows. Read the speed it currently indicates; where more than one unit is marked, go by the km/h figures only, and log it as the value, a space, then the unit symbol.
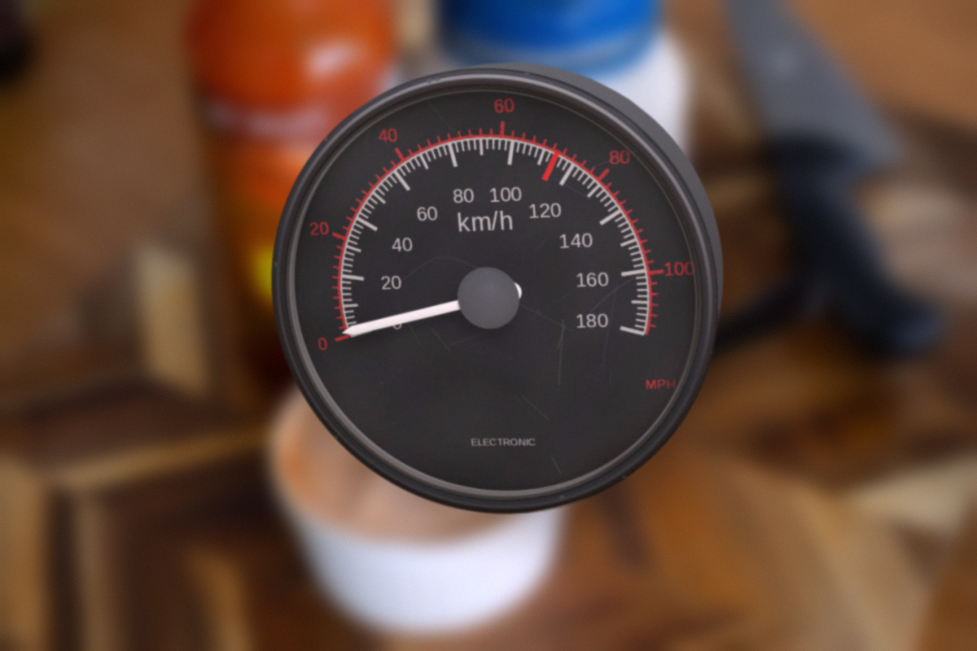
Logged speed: 2 km/h
